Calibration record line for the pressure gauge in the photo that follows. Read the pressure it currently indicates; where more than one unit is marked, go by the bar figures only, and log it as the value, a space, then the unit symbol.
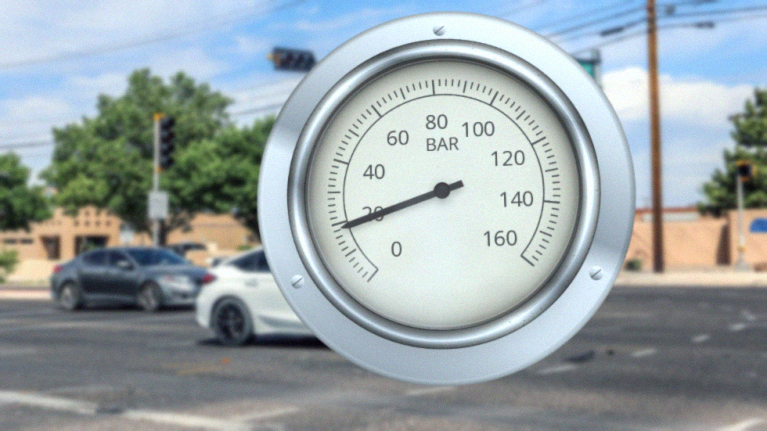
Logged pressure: 18 bar
